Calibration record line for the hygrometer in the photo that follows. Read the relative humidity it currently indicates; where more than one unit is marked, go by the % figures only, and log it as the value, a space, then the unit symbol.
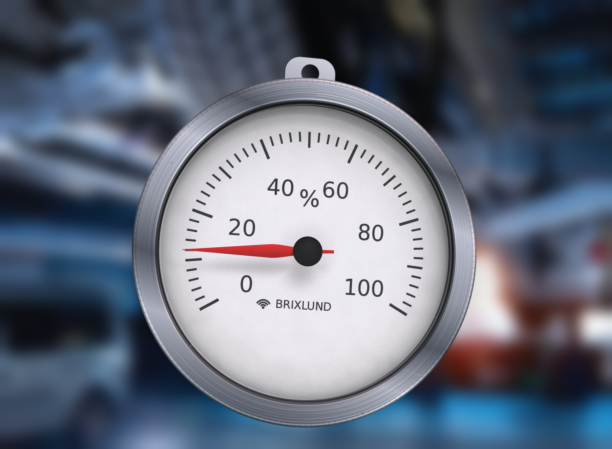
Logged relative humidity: 12 %
